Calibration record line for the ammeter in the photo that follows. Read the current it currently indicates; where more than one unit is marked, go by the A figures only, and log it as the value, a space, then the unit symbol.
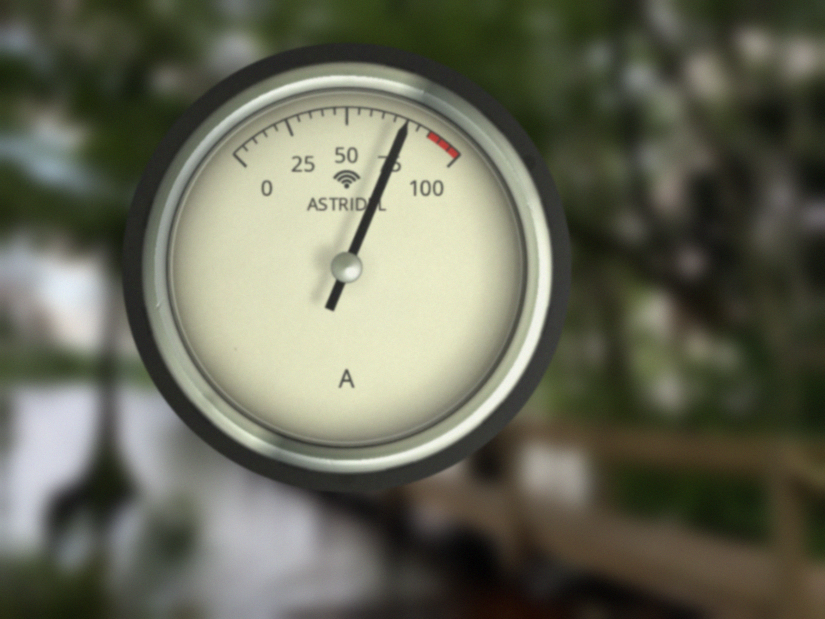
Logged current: 75 A
